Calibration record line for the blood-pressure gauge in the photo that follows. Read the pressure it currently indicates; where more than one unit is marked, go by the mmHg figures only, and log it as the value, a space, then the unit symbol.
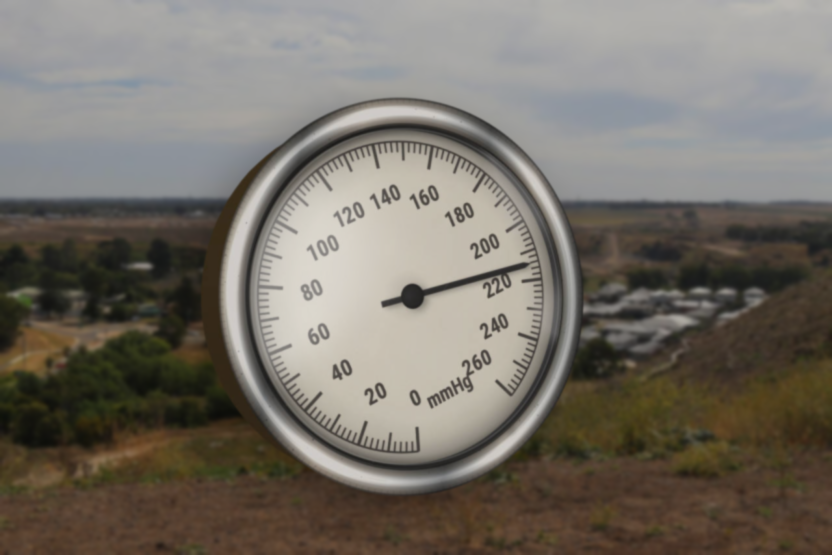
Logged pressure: 214 mmHg
